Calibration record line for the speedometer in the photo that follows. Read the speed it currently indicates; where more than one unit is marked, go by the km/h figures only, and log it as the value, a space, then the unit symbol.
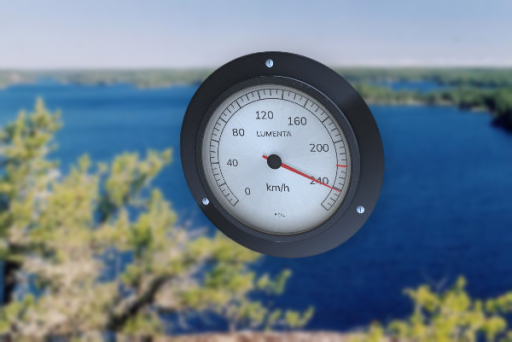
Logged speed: 240 km/h
